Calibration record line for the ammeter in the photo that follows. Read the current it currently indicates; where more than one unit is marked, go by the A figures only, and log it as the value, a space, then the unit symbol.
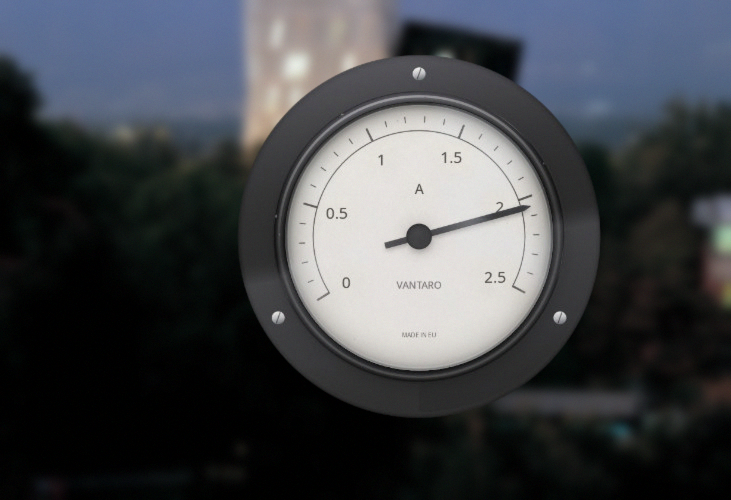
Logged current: 2.05 A
